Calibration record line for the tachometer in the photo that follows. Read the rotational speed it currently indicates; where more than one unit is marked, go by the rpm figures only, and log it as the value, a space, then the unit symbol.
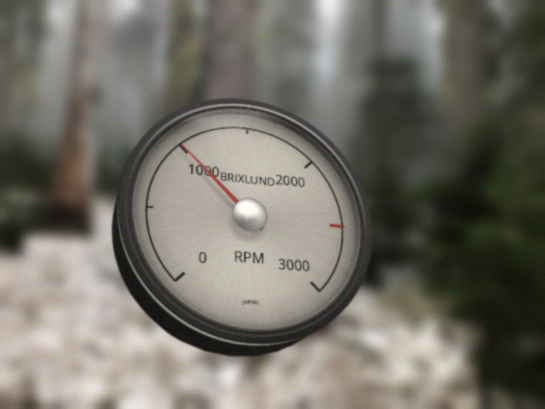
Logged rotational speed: 1000 rpm
